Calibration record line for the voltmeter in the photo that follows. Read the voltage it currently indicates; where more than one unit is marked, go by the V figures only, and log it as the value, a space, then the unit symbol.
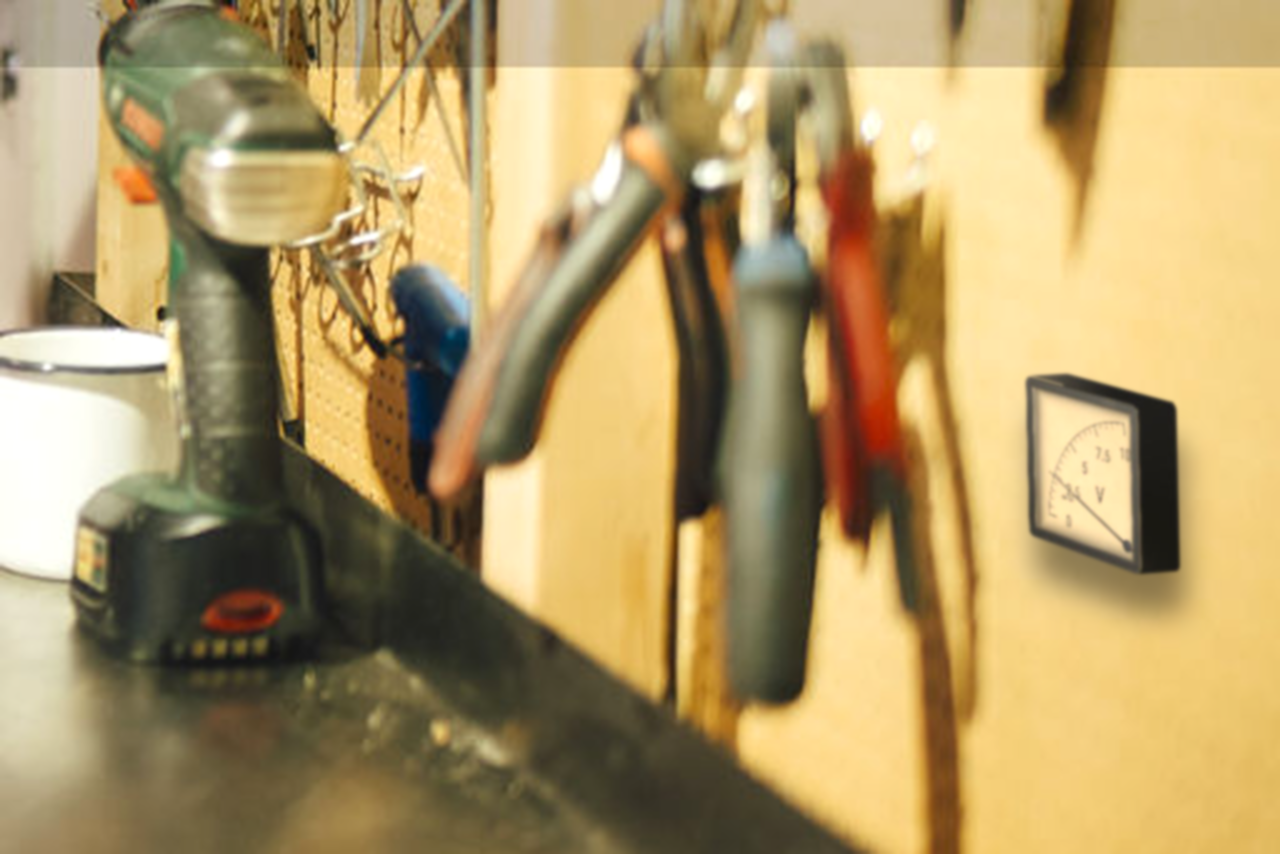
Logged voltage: 2.5 V
